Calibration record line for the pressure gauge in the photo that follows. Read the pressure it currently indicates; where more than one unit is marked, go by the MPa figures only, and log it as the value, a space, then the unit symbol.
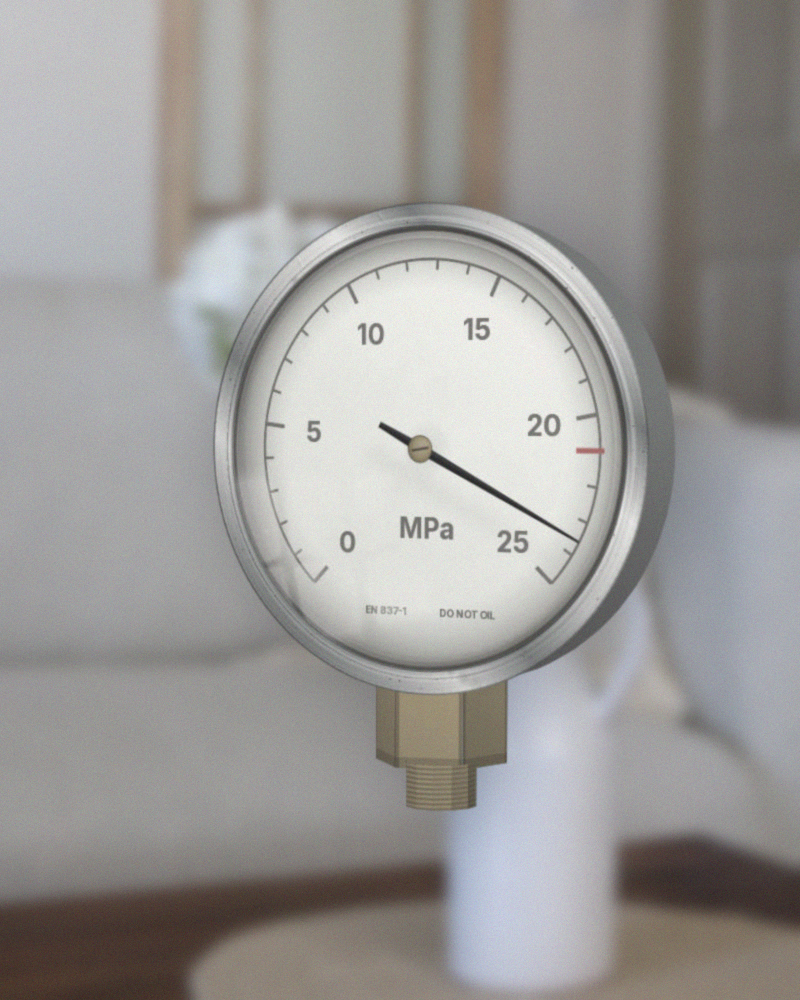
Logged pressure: 23.5 MPa
